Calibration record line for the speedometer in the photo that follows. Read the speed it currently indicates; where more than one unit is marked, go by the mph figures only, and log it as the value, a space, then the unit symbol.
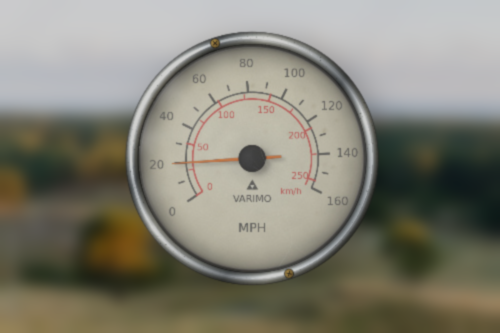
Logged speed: 20 mph
